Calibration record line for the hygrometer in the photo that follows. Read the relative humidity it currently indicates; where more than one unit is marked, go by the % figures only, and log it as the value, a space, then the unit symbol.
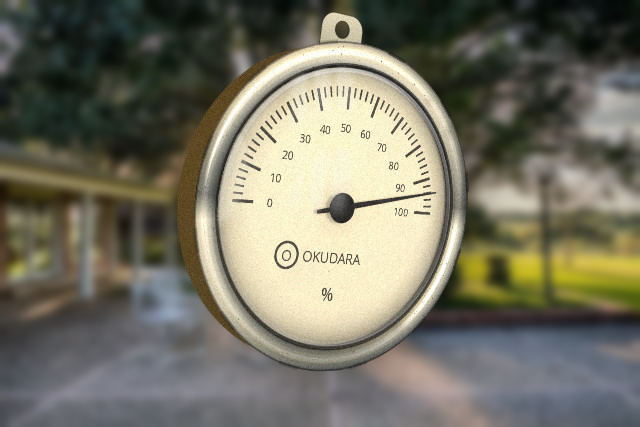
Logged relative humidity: 94 %
